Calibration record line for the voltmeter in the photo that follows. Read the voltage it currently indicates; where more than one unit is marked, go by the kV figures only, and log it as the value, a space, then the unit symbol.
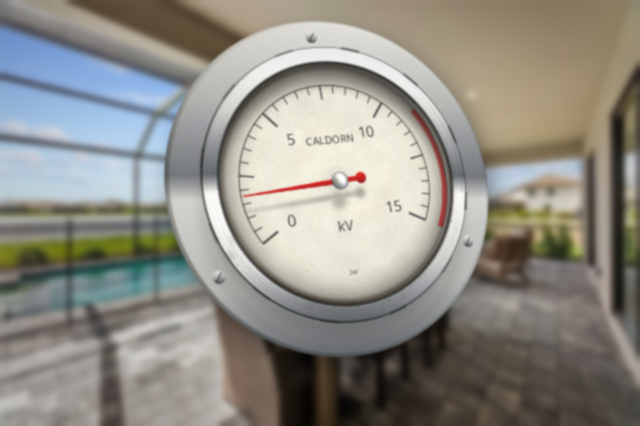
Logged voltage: 1.75 kV
